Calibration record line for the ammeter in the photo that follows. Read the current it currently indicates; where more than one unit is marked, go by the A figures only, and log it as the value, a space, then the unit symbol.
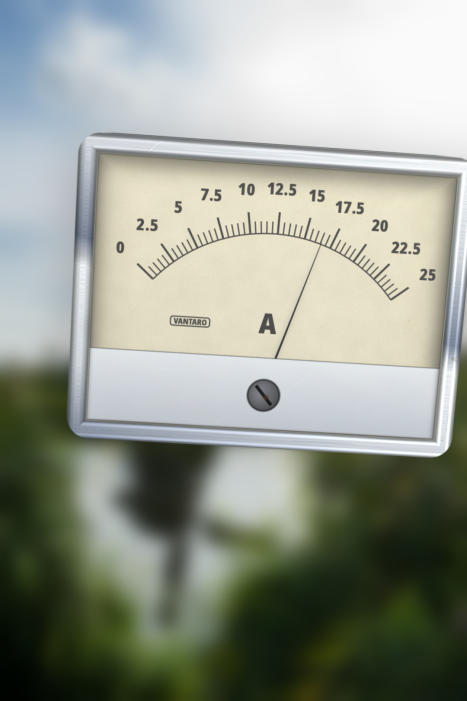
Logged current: 16.5 A
